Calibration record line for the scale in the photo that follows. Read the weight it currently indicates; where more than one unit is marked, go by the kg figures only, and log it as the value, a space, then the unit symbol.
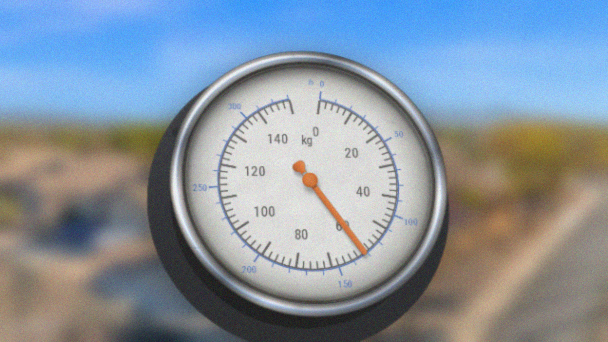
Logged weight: 60 kg
